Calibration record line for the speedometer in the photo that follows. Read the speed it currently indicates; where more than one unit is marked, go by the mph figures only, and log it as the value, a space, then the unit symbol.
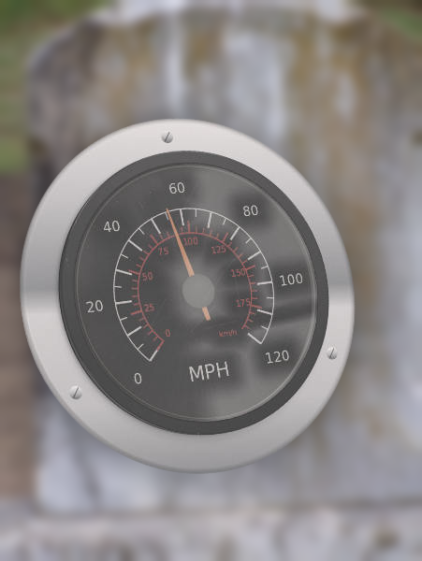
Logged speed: 55 mph
